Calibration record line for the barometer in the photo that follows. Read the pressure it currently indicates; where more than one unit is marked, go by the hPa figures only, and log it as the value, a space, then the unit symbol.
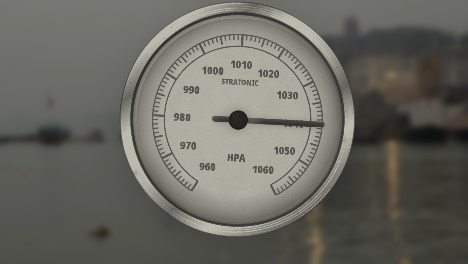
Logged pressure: 1040 hPa
